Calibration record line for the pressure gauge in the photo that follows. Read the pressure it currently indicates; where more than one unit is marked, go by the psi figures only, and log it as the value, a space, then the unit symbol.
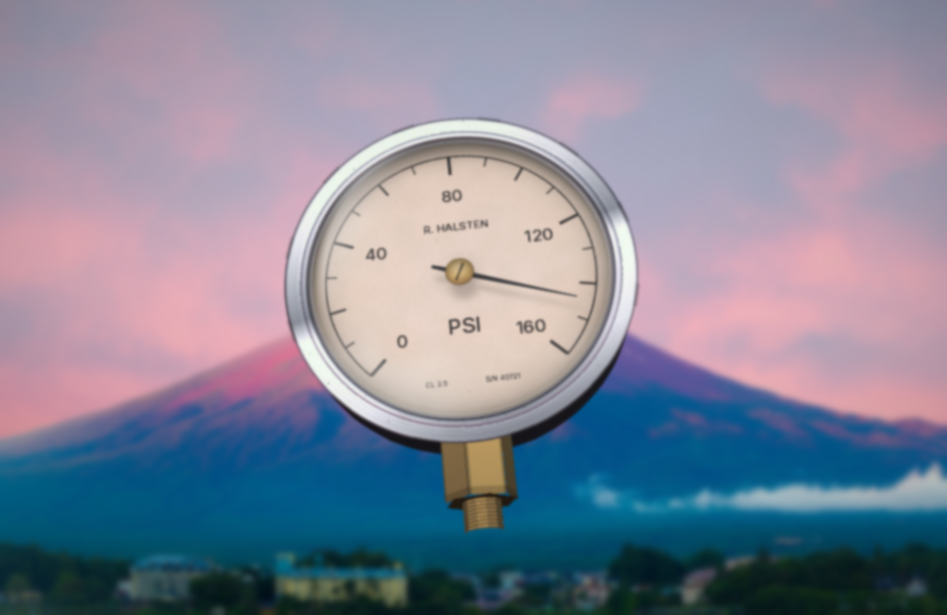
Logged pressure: 145 psi
